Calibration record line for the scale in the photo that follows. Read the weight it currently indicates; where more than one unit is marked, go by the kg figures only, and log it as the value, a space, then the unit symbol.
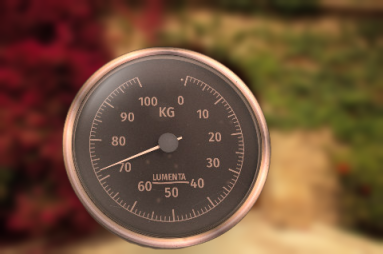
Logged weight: 72 kg
